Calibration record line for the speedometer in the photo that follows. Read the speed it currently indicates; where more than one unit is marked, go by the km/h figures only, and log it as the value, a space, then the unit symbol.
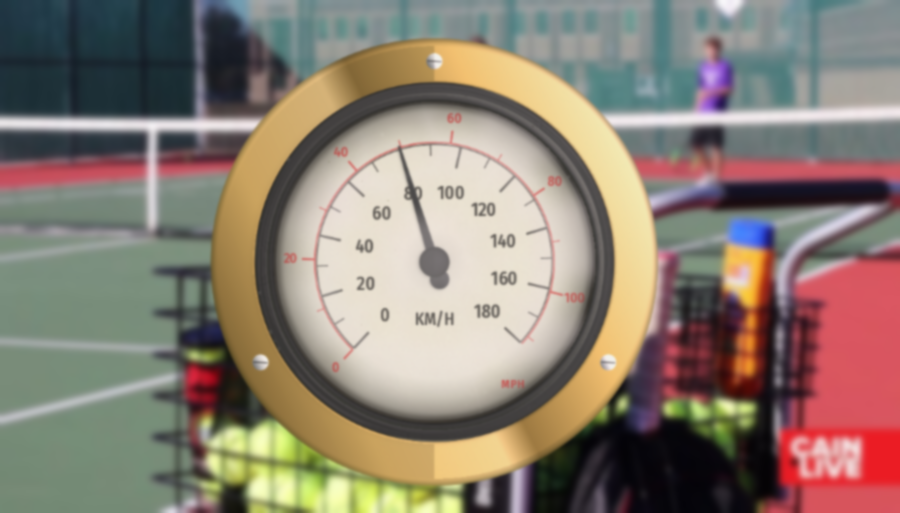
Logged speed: 80 km/h
